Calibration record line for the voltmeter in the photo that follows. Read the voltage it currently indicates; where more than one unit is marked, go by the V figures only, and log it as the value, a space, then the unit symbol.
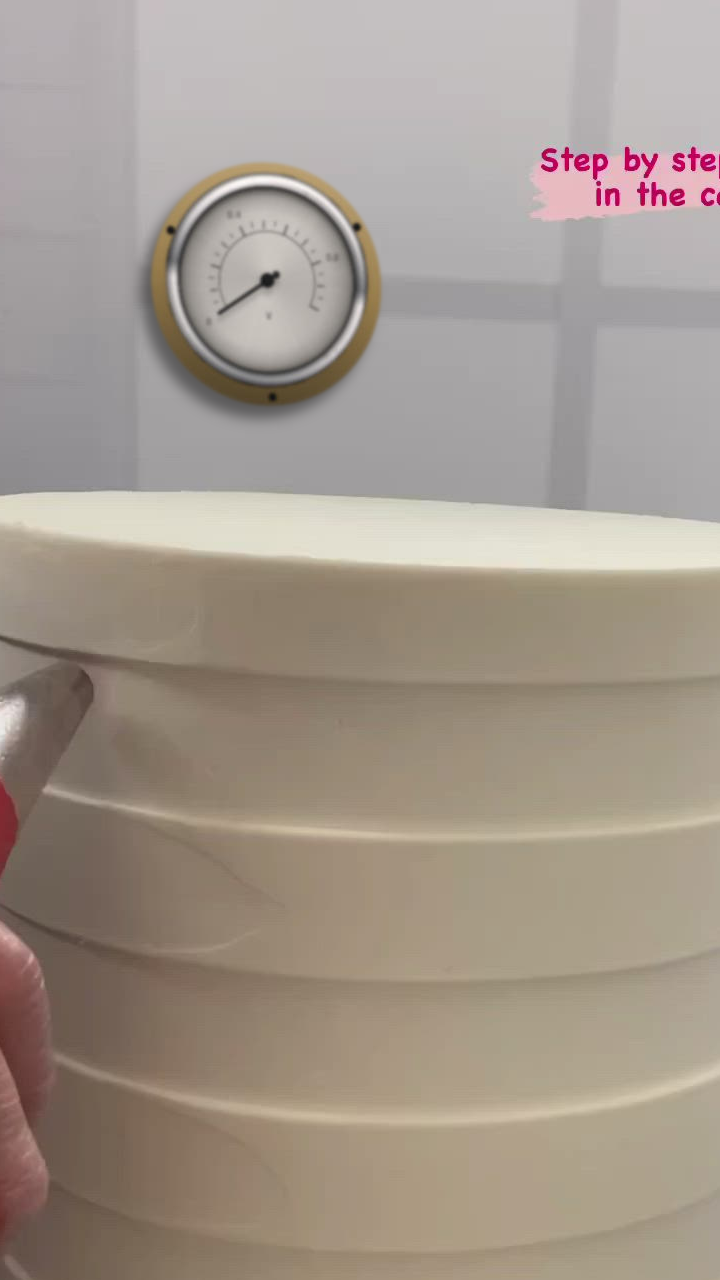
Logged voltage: 0 V
